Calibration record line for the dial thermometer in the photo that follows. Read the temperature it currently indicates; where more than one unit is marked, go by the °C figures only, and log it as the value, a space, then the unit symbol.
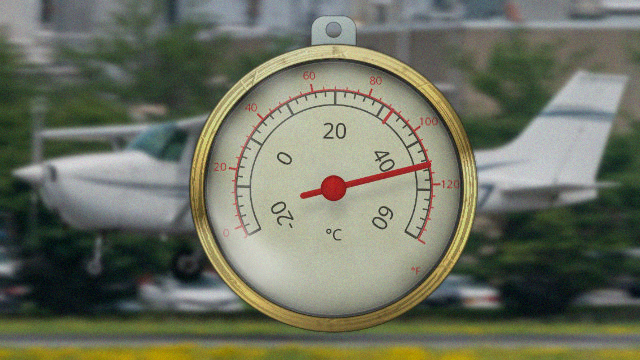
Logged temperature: 45 °C
